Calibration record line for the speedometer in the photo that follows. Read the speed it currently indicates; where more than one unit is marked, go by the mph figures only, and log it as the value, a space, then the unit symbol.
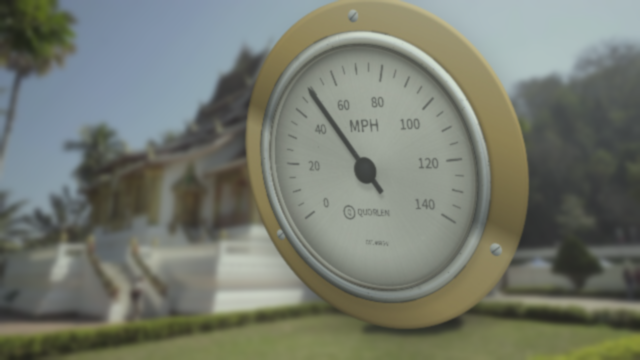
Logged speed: 50 mph
